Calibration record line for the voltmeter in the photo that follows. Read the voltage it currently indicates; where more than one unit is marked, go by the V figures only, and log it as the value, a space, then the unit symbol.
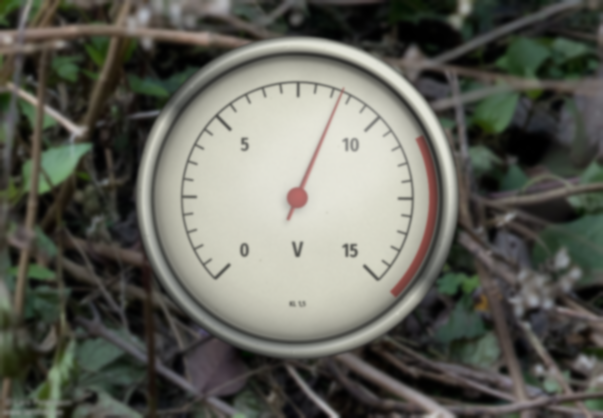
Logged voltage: 8.75 V
